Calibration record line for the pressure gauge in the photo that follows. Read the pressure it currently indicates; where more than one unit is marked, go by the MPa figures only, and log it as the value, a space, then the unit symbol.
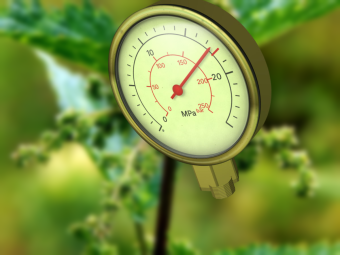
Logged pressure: 17.5 MPa
